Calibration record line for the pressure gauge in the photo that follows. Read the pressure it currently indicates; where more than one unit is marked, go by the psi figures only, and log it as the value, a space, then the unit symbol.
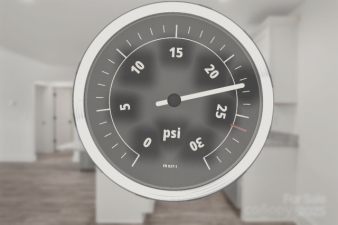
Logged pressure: 22.5 psi
